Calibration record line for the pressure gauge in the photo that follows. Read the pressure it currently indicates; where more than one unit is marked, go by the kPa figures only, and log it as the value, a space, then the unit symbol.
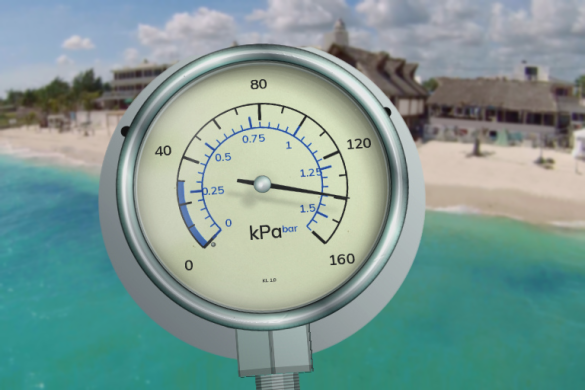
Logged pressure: 140 kPa
